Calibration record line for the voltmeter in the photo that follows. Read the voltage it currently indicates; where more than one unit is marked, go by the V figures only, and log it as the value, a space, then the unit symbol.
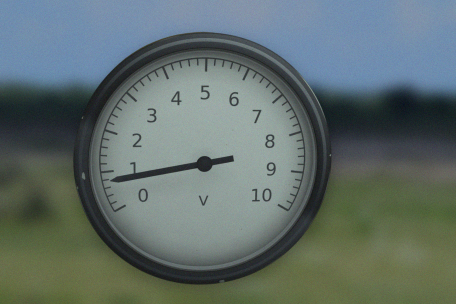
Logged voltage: 0.8 V
